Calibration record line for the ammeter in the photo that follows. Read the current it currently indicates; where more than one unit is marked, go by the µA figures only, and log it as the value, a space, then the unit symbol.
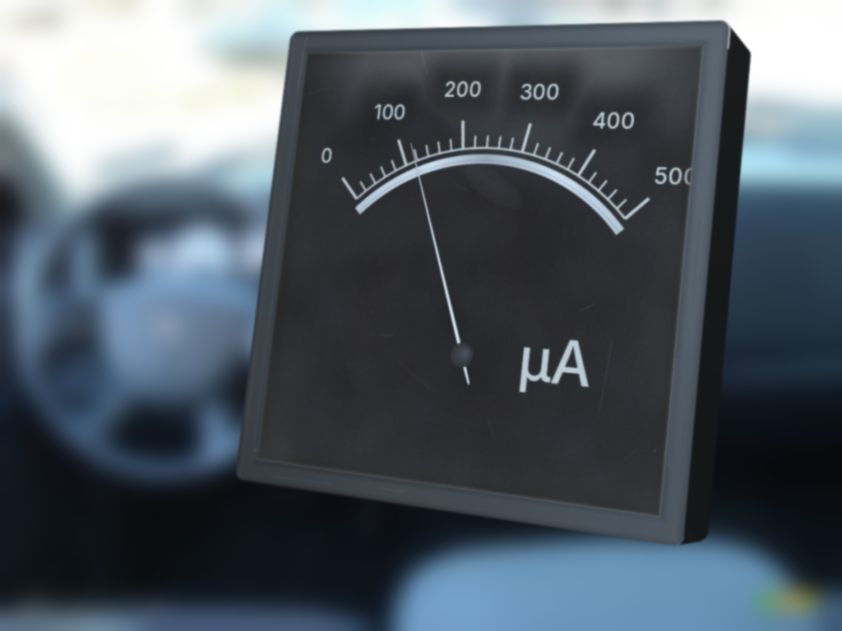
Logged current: 120 µA
